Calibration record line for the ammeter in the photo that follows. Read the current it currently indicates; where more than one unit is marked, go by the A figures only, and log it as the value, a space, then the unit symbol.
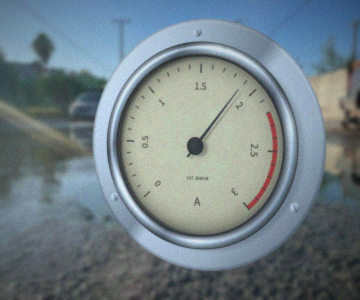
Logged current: 1.9 A
